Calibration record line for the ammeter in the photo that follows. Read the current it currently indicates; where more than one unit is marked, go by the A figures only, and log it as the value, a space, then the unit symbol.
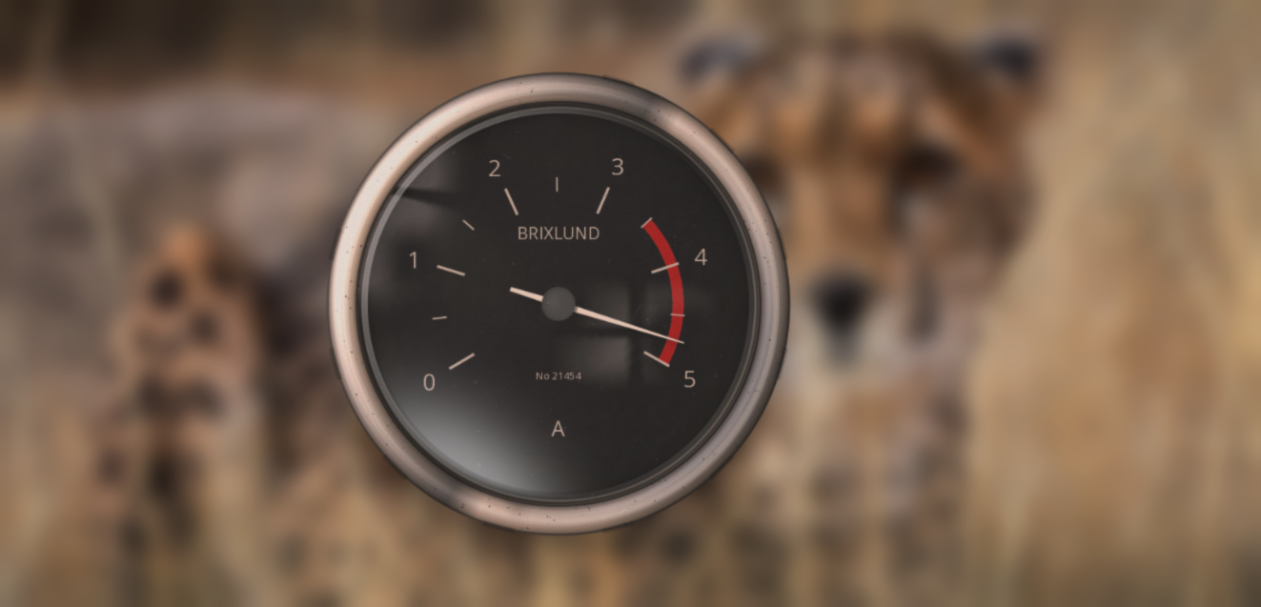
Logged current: 4.75 A
